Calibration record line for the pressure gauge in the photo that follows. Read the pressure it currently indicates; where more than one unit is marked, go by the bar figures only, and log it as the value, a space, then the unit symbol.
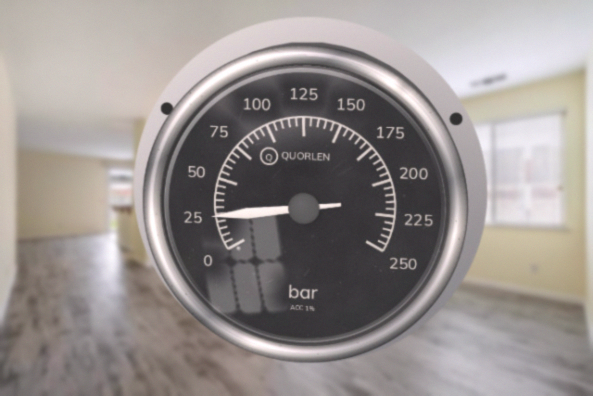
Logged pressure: 25 bar
